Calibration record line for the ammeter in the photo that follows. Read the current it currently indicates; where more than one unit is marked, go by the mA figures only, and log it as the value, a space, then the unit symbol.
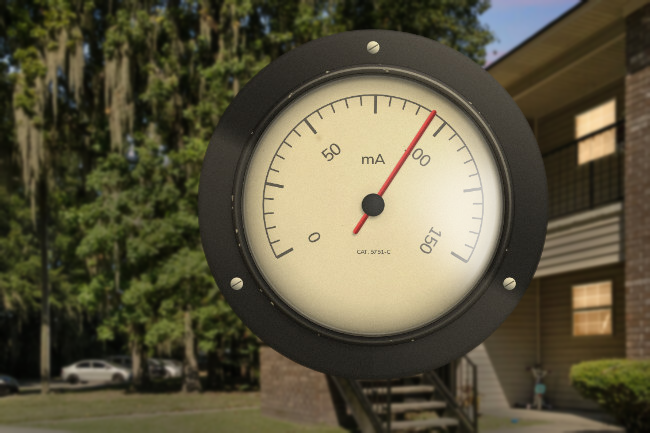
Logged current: 95 mA
